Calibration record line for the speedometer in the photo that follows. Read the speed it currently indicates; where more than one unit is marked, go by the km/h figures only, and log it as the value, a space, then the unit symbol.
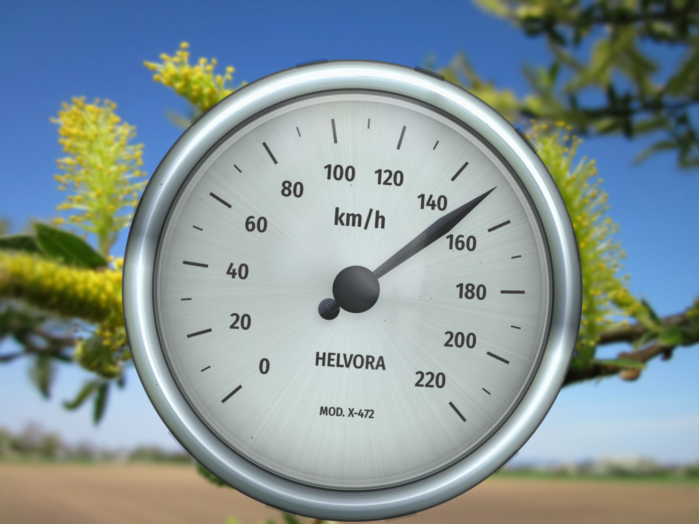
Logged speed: 150 km/h
